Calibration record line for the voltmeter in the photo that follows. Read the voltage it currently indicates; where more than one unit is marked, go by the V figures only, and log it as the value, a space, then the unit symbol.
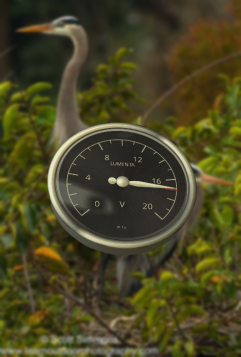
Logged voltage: 17 V
